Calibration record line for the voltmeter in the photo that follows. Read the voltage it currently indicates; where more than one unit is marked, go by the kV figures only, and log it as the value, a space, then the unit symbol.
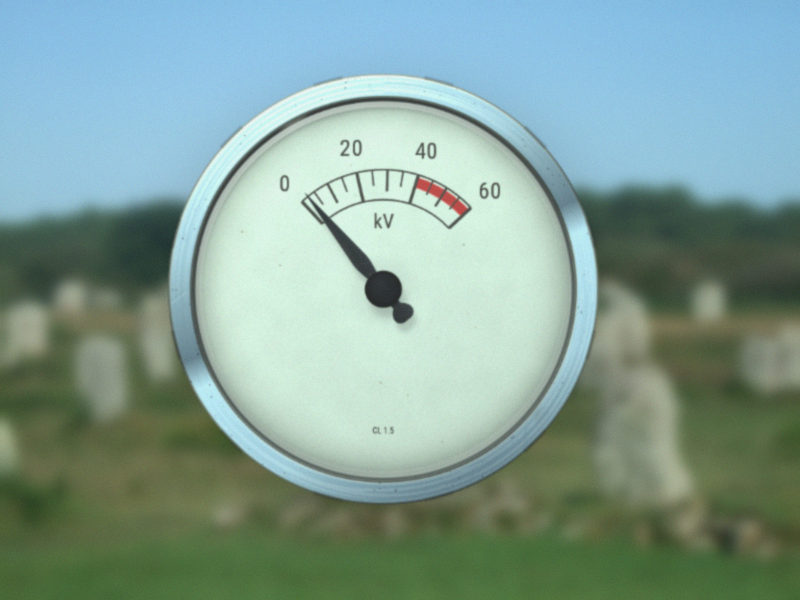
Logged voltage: 2.5 kV
